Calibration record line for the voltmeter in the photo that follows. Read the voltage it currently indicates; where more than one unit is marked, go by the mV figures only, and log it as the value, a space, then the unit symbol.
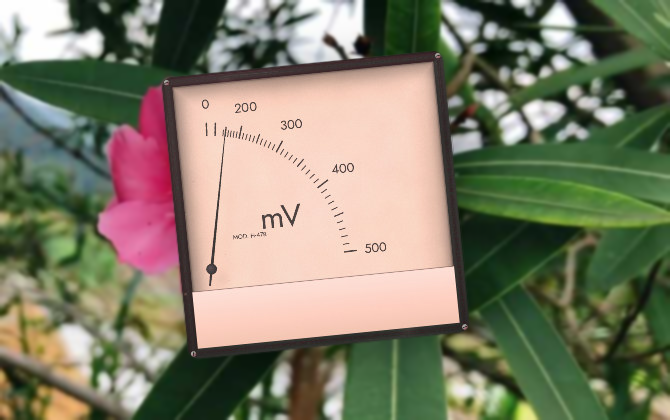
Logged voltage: 150 mV
